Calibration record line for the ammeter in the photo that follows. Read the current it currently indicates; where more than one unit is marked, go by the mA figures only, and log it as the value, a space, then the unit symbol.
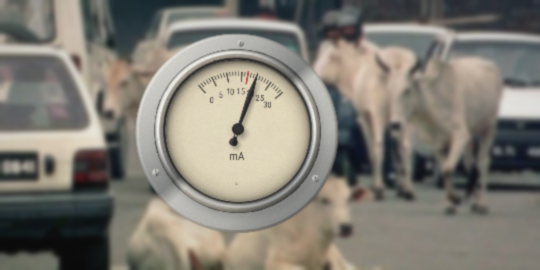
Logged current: 20 mA
